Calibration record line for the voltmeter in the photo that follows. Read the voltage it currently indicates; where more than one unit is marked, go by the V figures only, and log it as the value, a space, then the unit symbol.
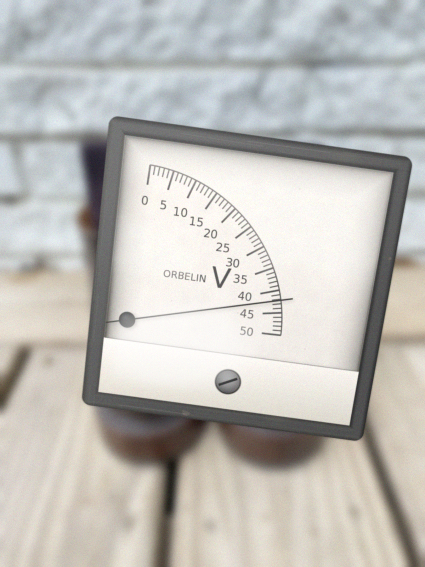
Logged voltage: 42 V
